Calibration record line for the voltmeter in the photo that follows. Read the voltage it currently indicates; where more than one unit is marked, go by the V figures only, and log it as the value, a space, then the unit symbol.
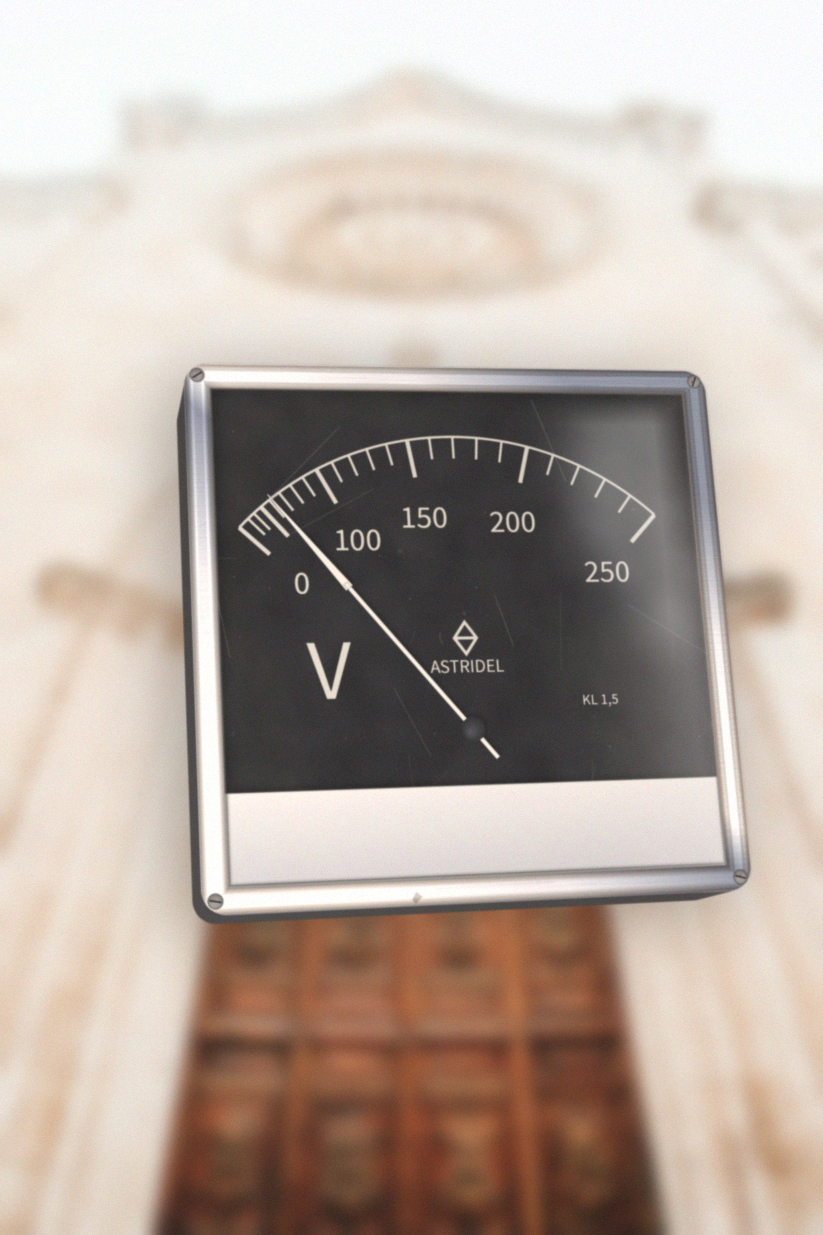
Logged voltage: 60 V
